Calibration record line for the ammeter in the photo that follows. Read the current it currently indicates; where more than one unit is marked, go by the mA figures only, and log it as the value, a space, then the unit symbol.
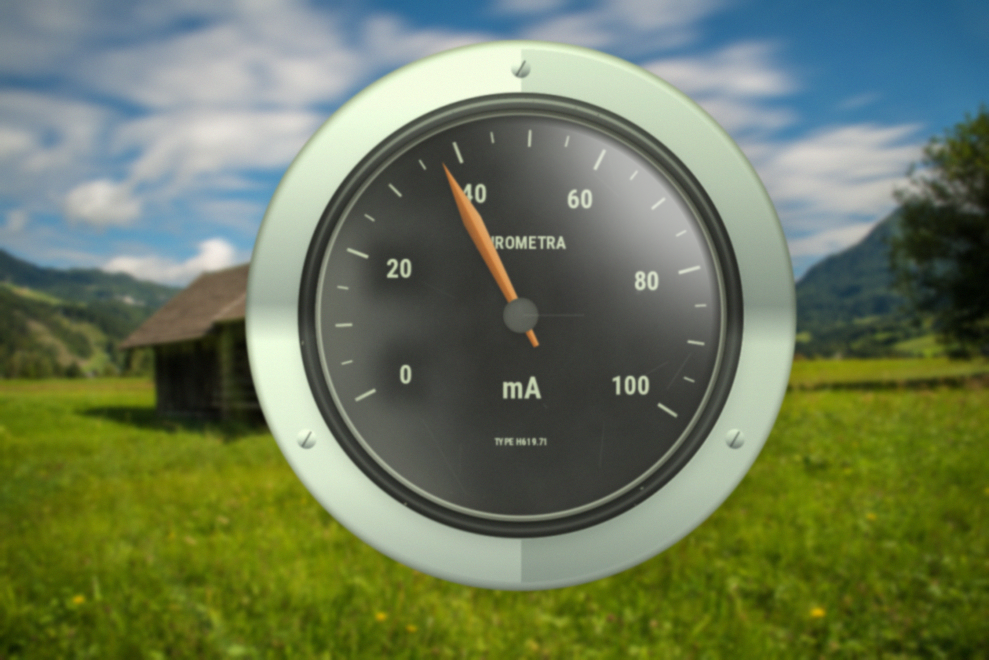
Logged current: 37.5 mA
